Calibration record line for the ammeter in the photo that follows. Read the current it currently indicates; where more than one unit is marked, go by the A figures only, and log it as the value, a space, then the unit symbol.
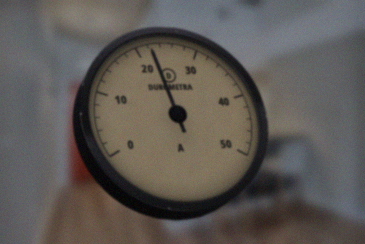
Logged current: 22 A
